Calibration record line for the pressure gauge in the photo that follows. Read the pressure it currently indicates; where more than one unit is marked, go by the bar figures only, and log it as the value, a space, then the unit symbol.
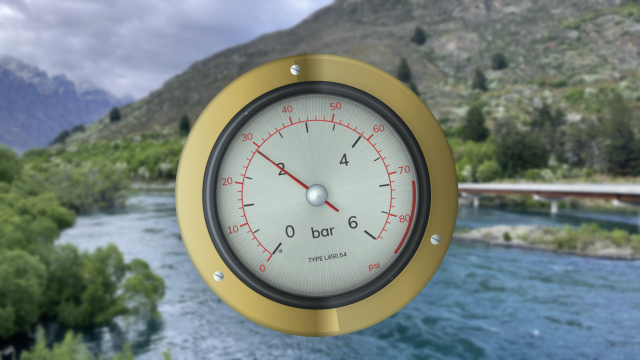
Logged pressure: 2 bar
